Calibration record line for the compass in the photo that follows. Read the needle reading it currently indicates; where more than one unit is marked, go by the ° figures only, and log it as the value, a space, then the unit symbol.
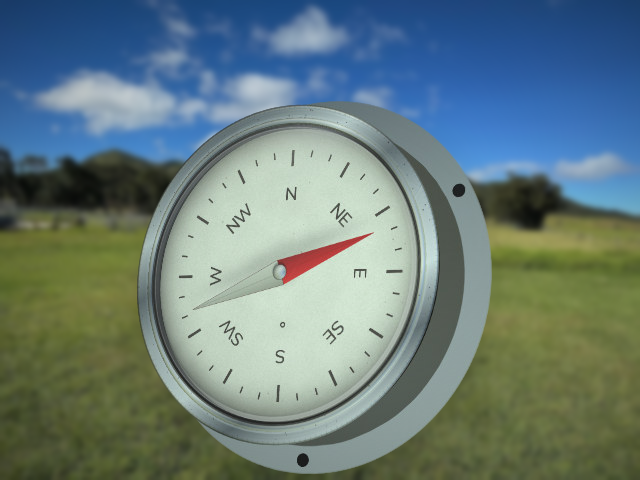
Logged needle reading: 70 °
